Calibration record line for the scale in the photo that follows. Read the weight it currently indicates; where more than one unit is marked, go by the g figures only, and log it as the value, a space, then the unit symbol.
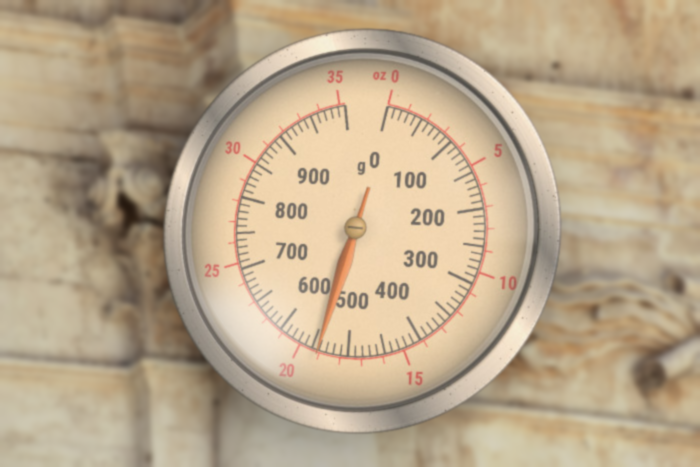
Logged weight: 540 g
